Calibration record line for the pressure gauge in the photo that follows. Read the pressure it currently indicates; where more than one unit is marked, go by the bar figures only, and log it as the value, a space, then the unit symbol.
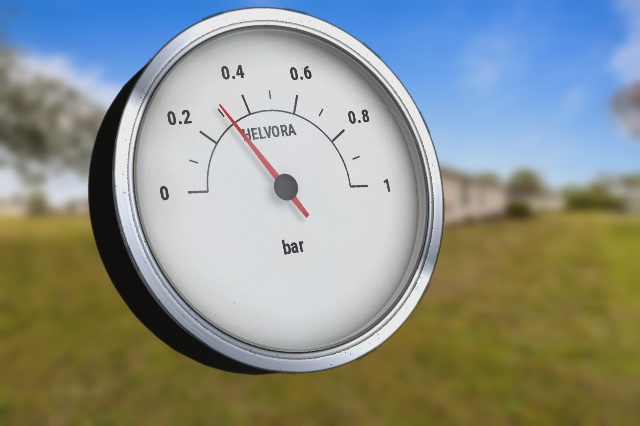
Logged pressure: 0.3 bar
